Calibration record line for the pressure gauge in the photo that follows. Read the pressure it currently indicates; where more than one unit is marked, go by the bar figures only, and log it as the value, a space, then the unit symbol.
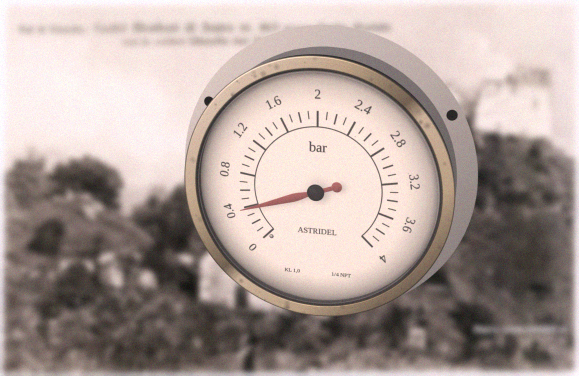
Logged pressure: 0.4 bar
